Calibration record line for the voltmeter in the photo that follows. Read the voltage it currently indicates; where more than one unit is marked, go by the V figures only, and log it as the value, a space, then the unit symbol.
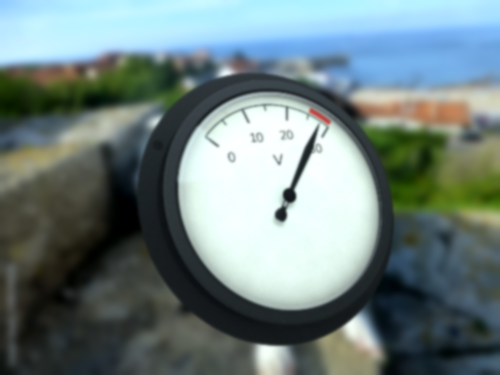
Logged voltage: 27.5 V
